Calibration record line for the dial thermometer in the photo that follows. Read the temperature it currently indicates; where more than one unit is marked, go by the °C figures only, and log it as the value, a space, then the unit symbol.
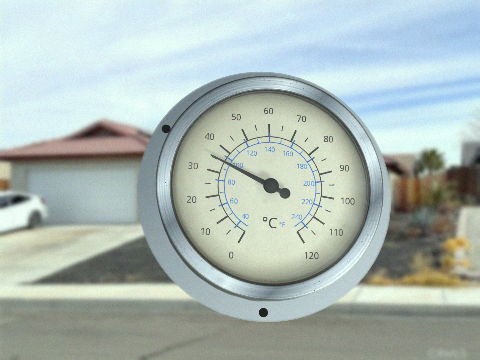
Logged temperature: 35 °C
